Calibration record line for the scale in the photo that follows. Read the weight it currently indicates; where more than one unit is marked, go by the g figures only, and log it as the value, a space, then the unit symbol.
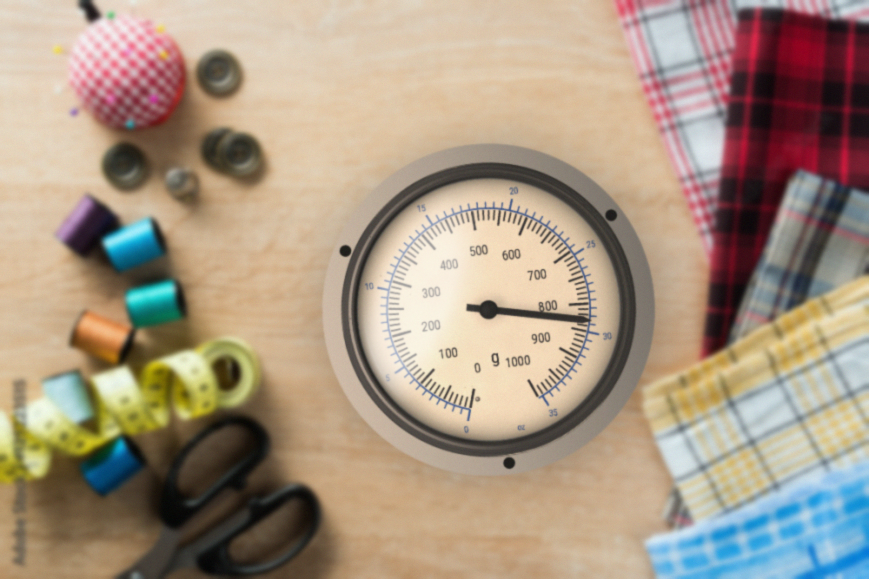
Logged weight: 830 g
